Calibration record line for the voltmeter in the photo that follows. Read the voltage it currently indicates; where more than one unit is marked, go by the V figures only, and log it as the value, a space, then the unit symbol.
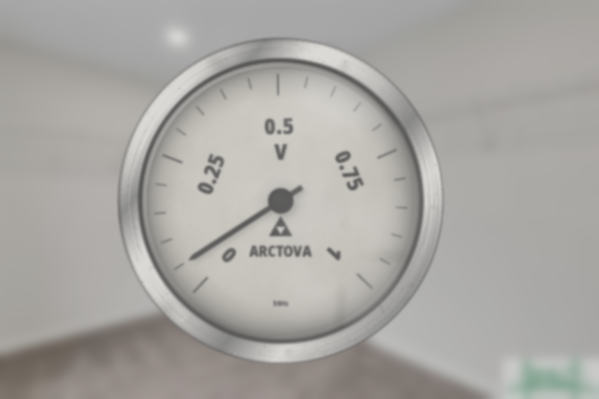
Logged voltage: 0.05 V
